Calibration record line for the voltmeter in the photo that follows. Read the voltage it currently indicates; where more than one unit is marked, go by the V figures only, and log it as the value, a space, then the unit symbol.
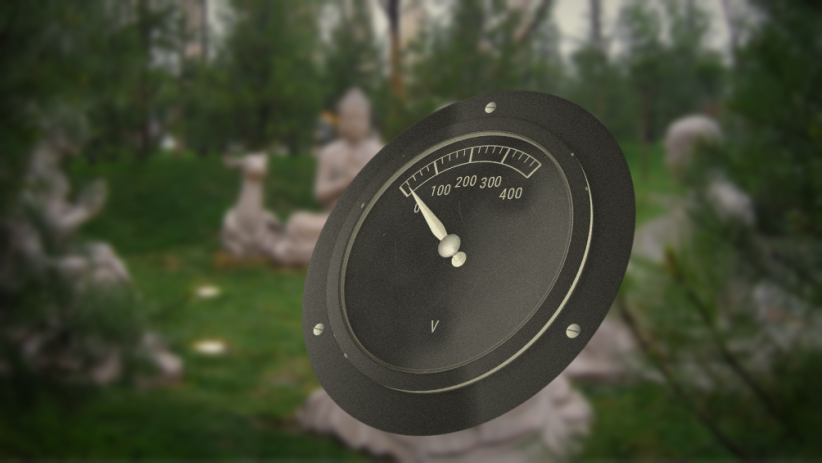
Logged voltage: 20 V
